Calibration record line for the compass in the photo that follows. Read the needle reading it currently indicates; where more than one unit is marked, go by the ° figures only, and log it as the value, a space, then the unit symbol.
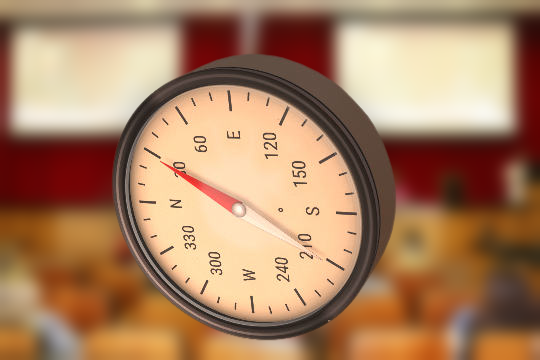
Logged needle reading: 30 °
